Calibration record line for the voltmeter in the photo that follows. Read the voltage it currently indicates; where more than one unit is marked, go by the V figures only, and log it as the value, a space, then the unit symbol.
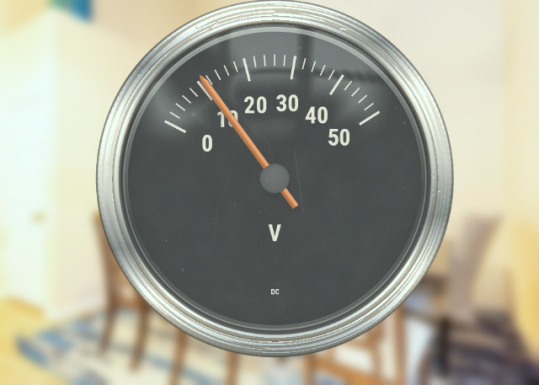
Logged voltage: 11 V
